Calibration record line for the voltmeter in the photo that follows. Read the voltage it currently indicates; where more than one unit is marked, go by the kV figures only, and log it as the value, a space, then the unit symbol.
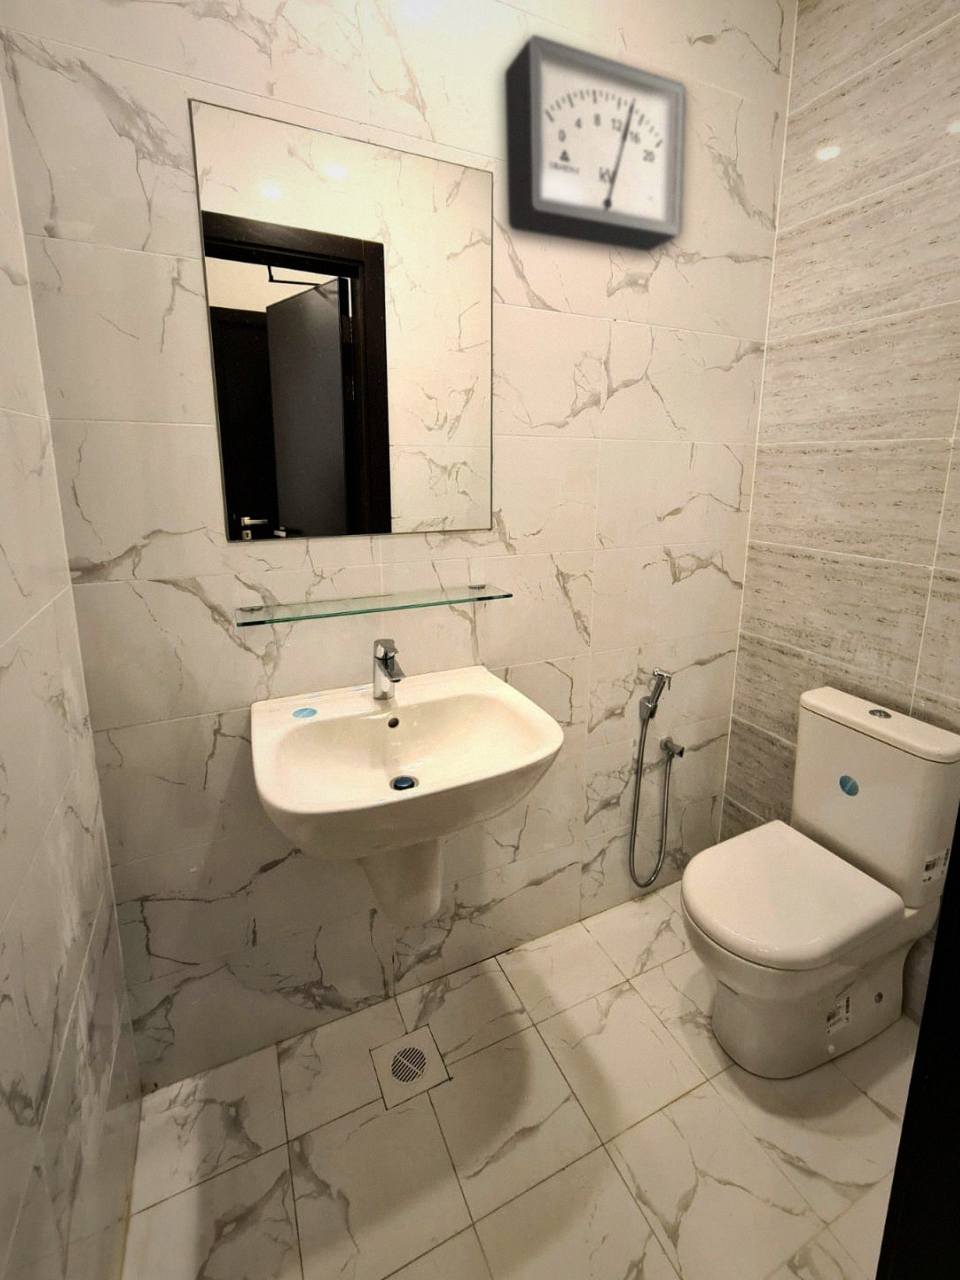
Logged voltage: 14 kV
